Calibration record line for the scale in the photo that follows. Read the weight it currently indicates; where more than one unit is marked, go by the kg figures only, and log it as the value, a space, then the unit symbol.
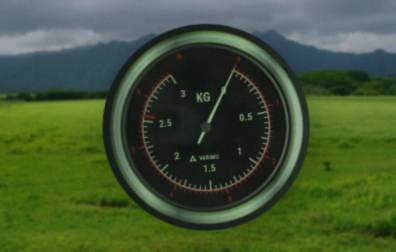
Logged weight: 0 kg
